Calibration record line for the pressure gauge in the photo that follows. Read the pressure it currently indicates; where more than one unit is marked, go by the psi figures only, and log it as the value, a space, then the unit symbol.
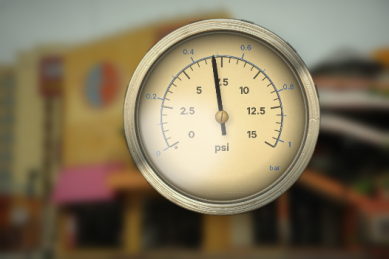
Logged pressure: 7 psi
